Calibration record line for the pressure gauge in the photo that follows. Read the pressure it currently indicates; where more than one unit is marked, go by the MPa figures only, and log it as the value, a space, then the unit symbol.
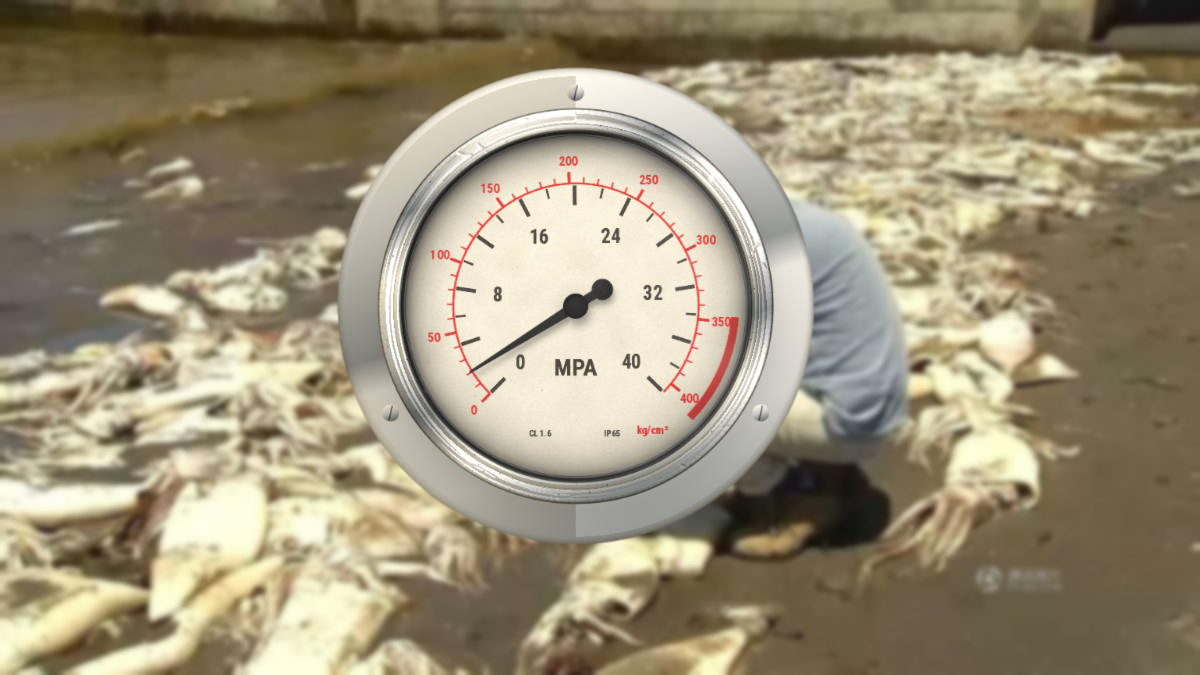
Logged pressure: 2 MPa
